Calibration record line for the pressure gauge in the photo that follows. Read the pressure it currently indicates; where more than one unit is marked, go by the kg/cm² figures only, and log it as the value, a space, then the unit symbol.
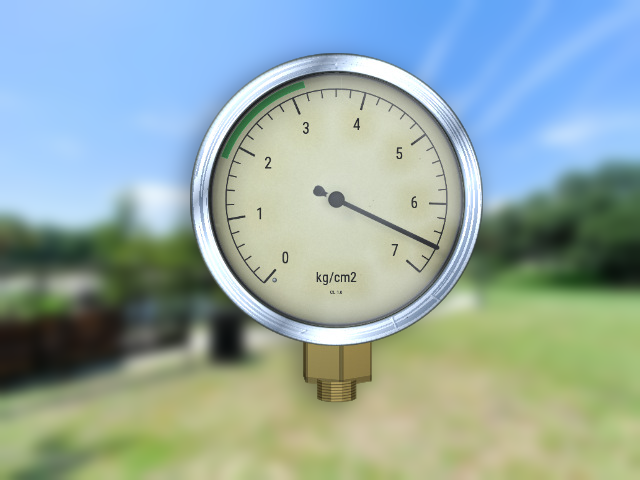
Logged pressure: 6.6 kg/cm²
